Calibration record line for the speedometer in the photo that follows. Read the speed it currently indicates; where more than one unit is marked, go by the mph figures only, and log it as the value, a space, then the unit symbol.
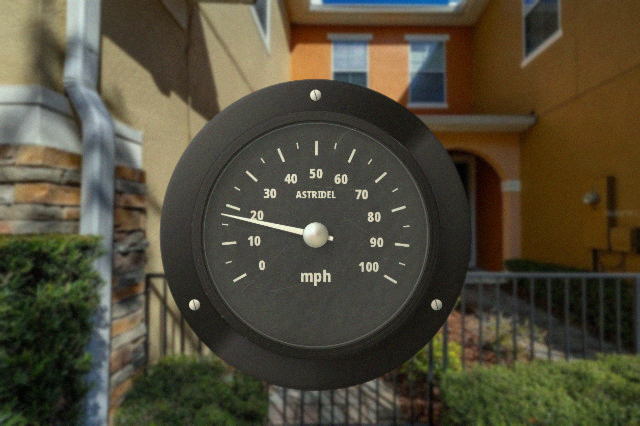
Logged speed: 17.5 mph
